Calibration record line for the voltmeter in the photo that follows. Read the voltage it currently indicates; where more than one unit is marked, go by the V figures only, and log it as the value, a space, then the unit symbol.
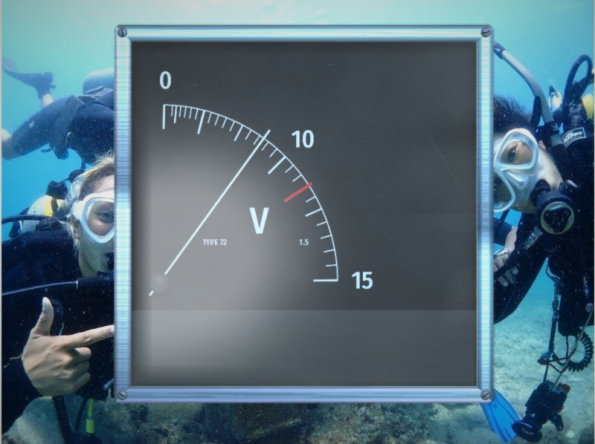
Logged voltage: 8.75 V
